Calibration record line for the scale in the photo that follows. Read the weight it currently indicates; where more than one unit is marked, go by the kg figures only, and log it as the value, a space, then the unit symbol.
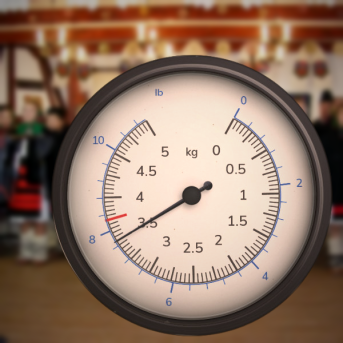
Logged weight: 3.5 kg
